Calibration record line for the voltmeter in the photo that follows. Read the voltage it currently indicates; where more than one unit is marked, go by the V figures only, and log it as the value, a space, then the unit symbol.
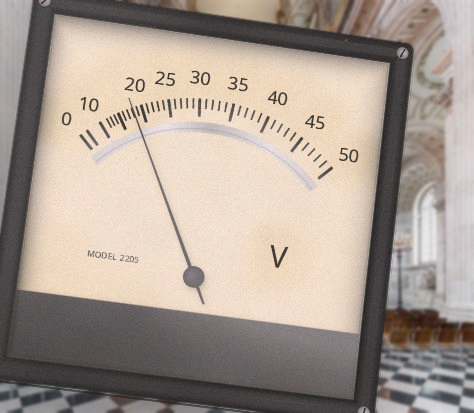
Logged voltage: 18 V
